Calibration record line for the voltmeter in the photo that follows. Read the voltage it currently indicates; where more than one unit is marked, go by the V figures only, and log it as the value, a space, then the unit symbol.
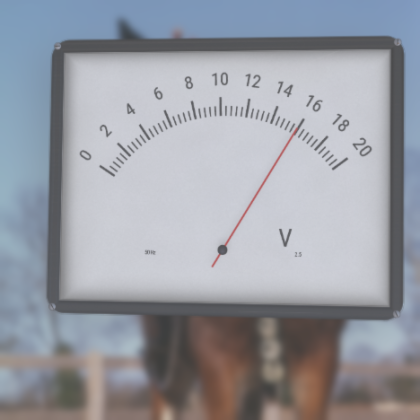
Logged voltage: 16 V
